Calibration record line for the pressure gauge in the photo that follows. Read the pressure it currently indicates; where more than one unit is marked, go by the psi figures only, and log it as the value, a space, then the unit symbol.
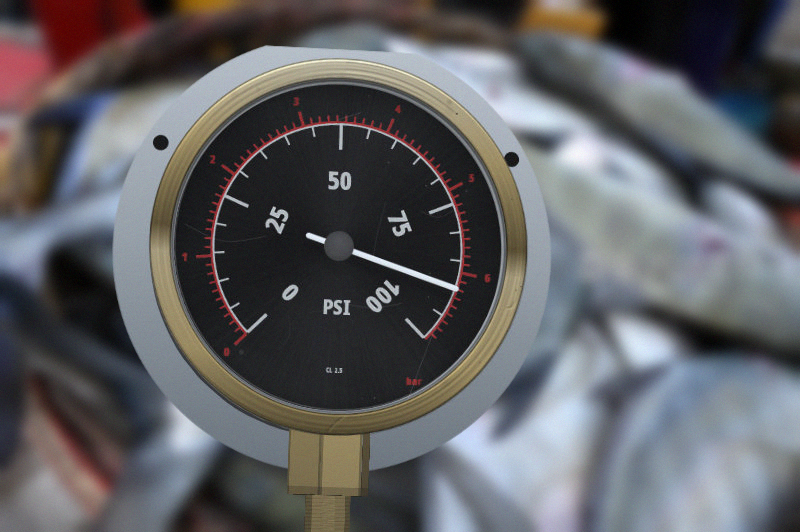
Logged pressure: 90 psi
